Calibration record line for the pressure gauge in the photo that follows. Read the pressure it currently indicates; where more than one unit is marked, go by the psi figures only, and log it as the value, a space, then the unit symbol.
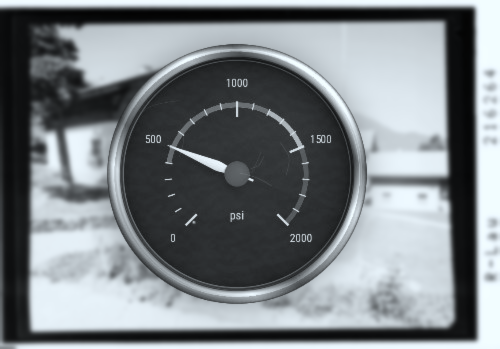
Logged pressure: 500 psi
